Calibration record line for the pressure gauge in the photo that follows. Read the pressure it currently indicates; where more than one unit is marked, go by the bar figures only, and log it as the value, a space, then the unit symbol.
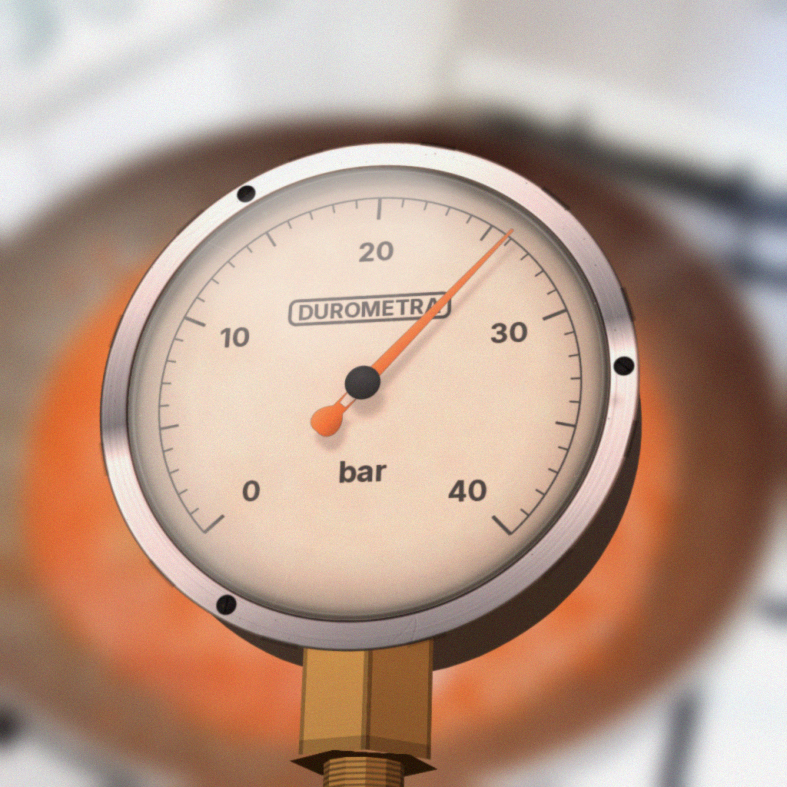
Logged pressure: 26 bar
